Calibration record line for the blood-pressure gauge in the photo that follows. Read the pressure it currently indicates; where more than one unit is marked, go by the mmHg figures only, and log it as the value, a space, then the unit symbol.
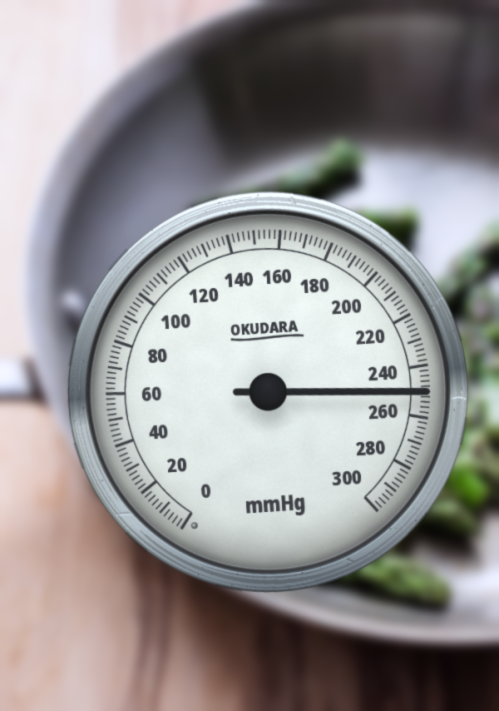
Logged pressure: 250 mmHg
